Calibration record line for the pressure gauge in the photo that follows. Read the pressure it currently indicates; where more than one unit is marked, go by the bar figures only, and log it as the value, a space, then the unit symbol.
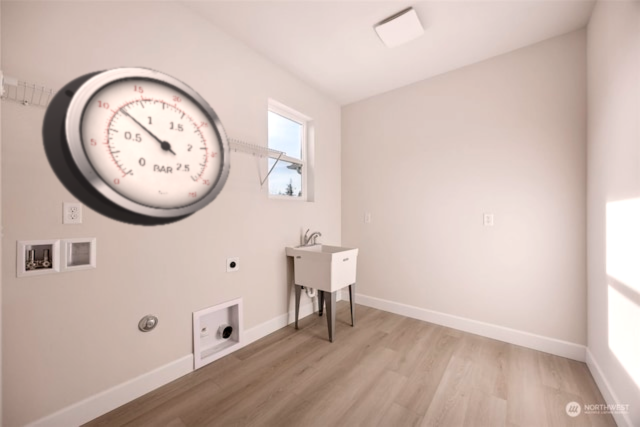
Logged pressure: 0.75 bar
